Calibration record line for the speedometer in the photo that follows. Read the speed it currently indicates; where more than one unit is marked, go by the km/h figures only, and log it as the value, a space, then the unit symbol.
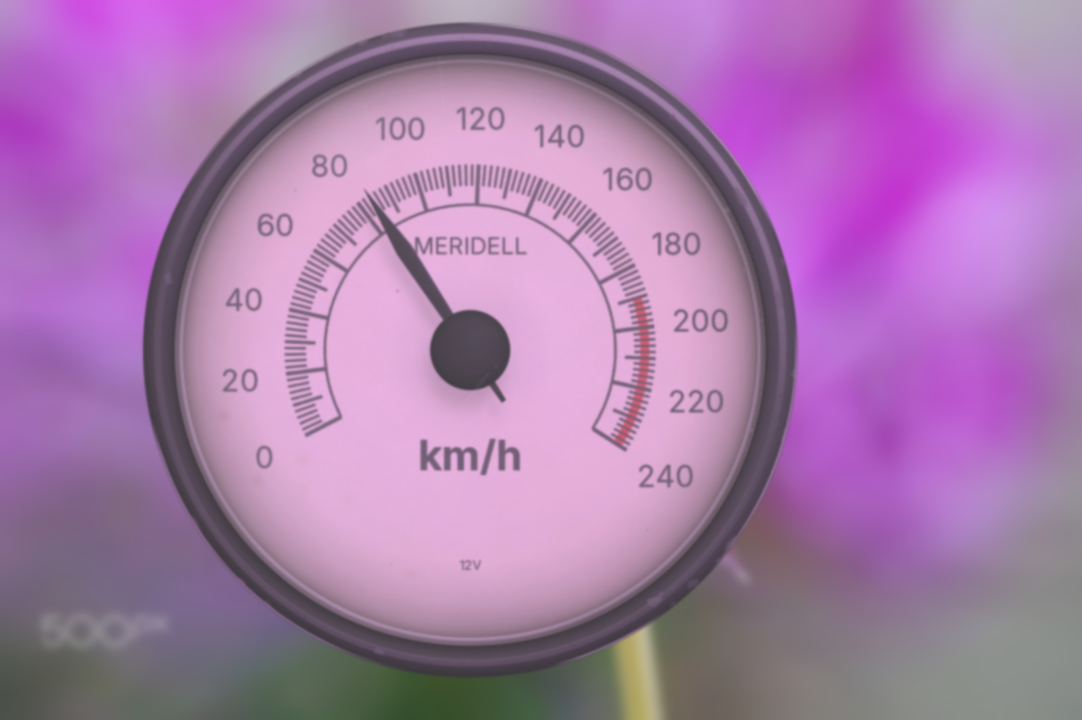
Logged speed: 84 km/h
